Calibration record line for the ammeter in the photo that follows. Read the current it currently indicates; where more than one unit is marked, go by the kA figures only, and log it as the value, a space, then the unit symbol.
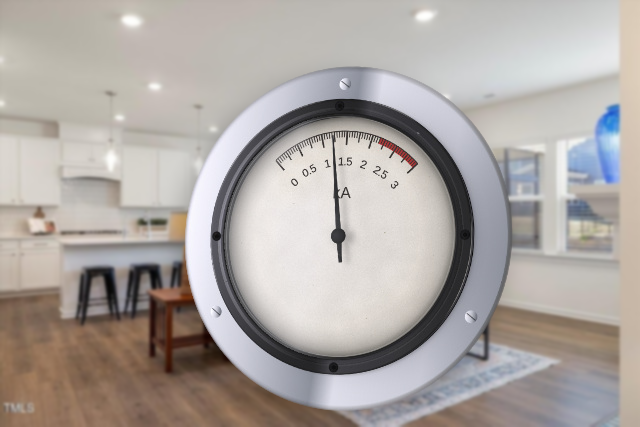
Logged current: 1.25 kA
